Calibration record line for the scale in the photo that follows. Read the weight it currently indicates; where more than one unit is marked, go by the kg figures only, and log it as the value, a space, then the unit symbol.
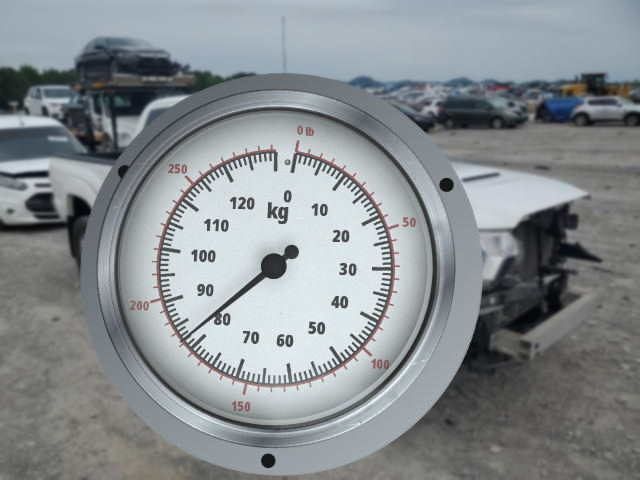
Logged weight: 82 kg
